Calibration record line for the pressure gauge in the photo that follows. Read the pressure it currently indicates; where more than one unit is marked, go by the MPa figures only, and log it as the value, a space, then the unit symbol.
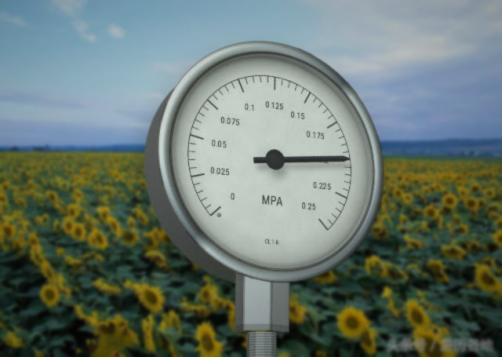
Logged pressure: 0.2 MPa
